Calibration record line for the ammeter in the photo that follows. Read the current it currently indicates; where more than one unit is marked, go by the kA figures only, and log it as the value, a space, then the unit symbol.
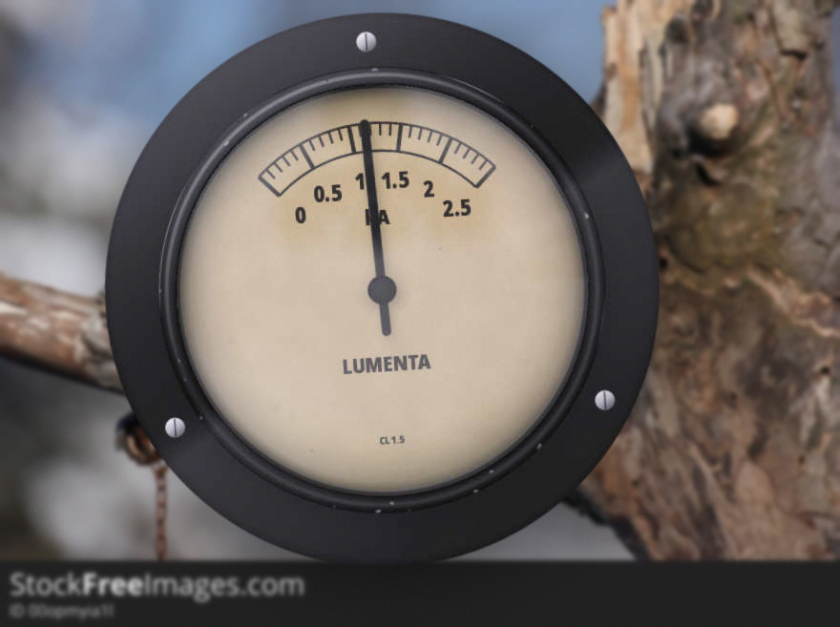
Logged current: 1.15 kA
